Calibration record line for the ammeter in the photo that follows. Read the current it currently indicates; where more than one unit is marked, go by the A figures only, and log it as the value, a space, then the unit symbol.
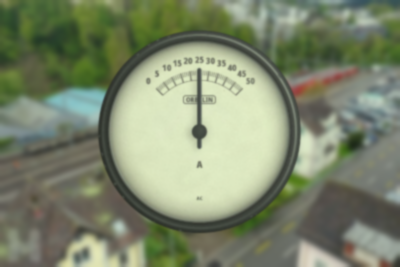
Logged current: 25 A
